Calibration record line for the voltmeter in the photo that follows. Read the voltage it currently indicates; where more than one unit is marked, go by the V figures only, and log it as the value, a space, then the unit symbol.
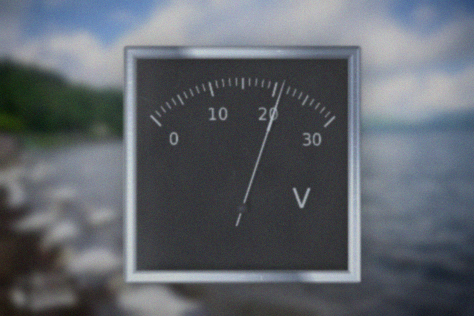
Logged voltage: 21 V
